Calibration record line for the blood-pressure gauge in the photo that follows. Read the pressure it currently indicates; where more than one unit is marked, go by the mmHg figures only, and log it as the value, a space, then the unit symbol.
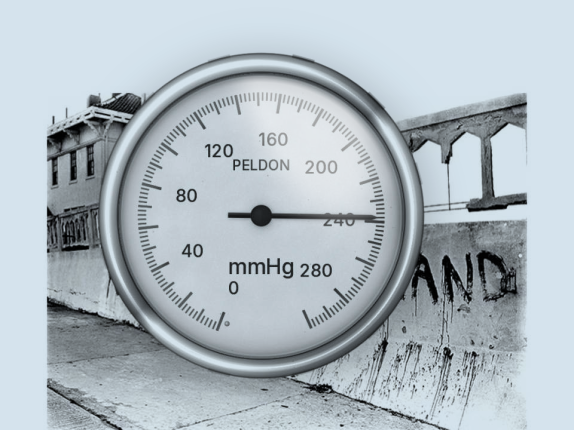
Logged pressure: 238 mmHg
